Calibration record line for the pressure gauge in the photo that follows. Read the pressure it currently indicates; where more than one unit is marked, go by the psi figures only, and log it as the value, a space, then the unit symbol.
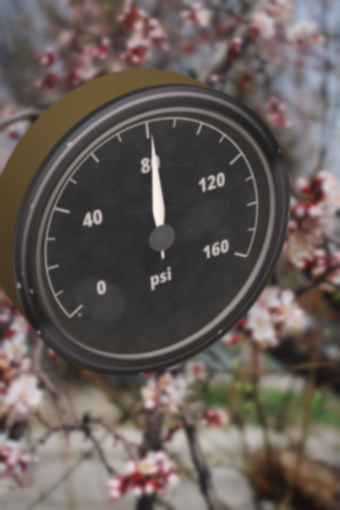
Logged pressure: 80 psi
